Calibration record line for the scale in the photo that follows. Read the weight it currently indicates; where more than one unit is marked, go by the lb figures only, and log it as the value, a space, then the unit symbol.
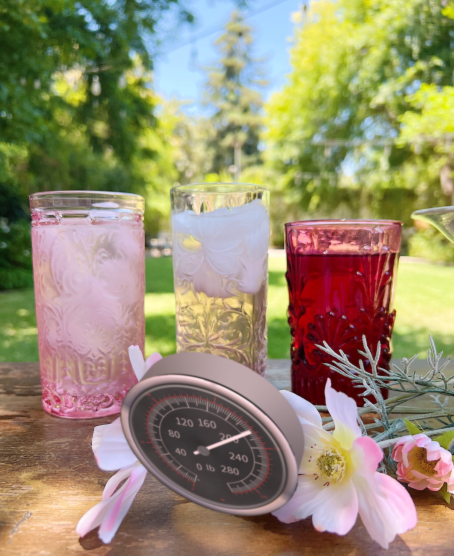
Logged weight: 200 lb
